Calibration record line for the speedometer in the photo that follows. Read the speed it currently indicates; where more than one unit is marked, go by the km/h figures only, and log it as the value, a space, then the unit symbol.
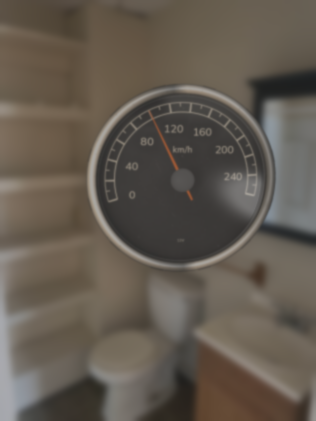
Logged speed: 100 km/h
